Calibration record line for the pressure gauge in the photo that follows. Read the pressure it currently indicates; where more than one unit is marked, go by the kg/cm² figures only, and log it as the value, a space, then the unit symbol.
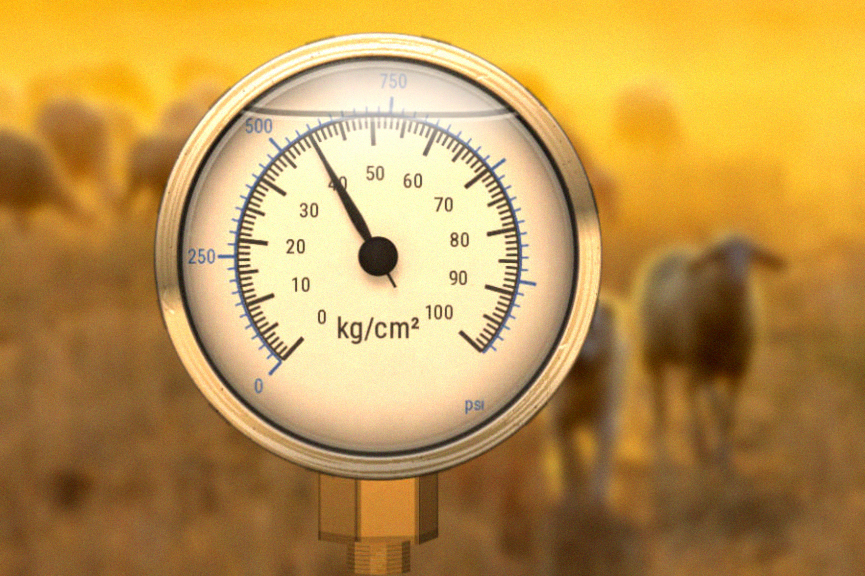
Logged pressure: 40 kg/cm²
